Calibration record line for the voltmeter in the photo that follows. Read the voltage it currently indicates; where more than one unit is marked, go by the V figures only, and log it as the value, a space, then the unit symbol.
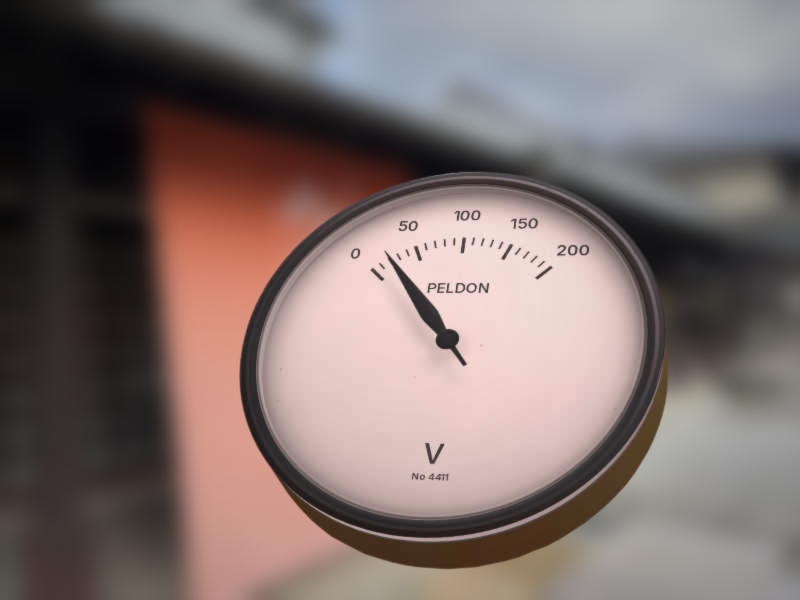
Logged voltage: 20 V
